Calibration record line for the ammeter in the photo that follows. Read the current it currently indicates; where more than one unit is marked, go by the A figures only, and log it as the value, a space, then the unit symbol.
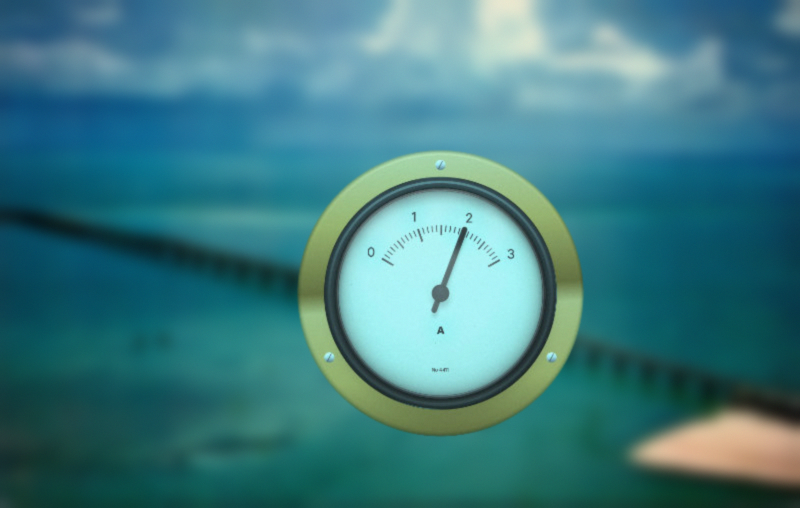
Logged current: 2 A
